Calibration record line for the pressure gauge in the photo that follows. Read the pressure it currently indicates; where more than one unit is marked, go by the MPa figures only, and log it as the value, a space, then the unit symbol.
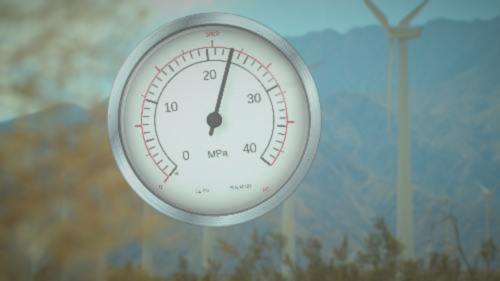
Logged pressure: 23 MPa
